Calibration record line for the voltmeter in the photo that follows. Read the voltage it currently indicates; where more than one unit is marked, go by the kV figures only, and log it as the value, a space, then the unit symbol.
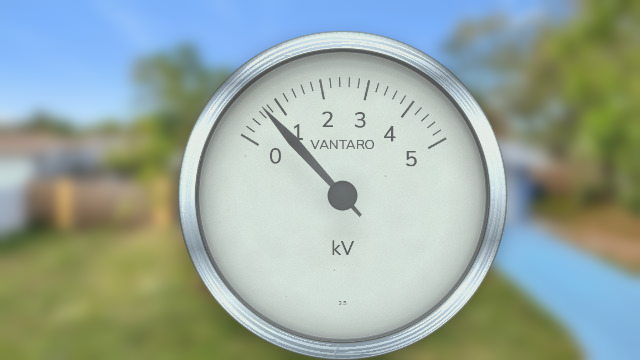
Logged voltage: 0.7 kV
